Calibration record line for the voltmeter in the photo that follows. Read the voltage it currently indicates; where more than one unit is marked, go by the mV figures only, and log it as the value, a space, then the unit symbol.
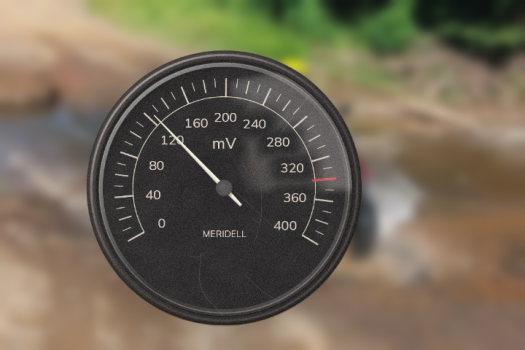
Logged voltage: 125 mV
